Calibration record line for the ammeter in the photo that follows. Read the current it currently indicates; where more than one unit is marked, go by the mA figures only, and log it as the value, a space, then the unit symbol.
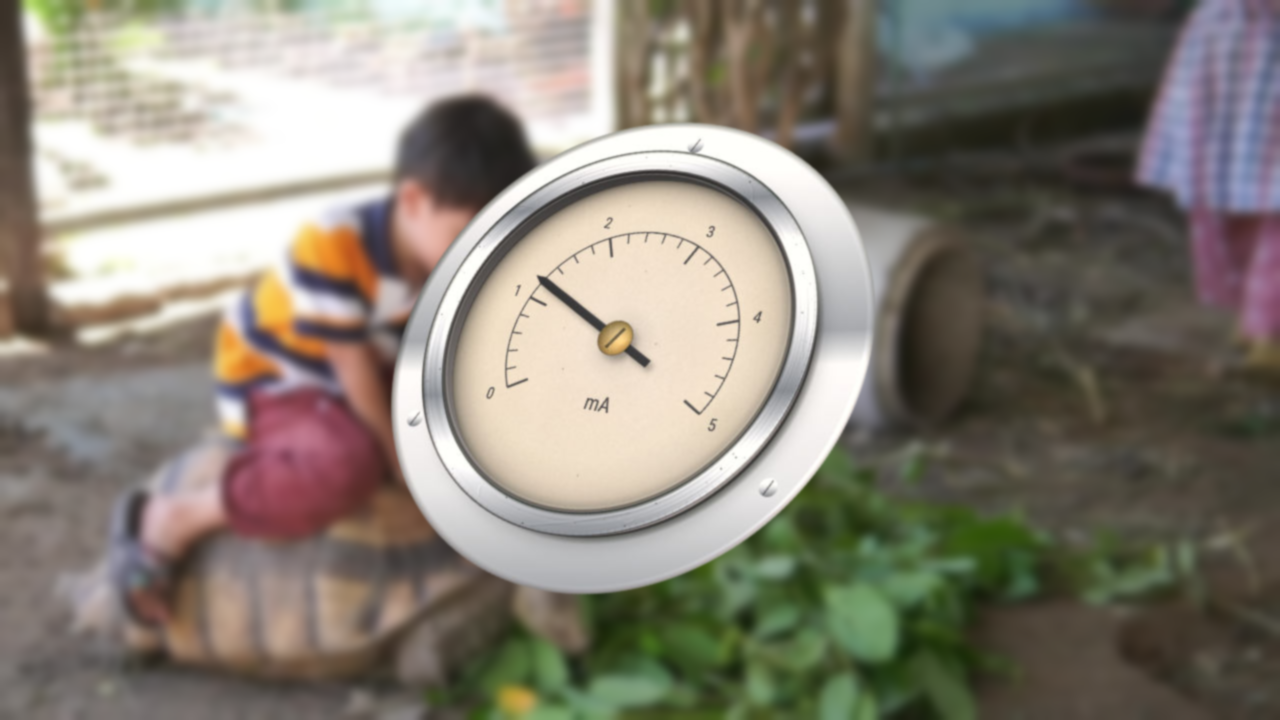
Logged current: 1.2 mA
